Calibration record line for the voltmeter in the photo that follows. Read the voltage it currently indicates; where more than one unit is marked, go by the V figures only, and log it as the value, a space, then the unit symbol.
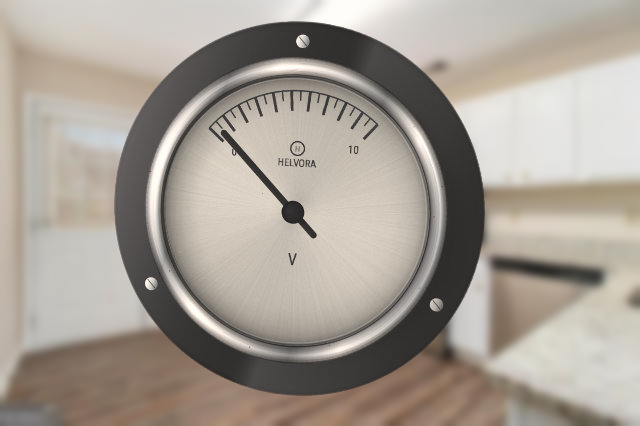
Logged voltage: 0.5 V
